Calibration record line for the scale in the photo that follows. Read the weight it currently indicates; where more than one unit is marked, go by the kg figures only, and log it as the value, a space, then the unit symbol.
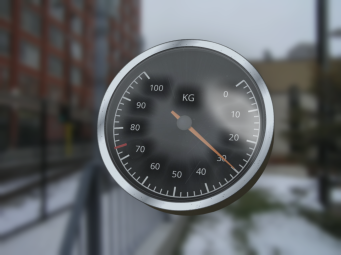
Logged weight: 30 kg
